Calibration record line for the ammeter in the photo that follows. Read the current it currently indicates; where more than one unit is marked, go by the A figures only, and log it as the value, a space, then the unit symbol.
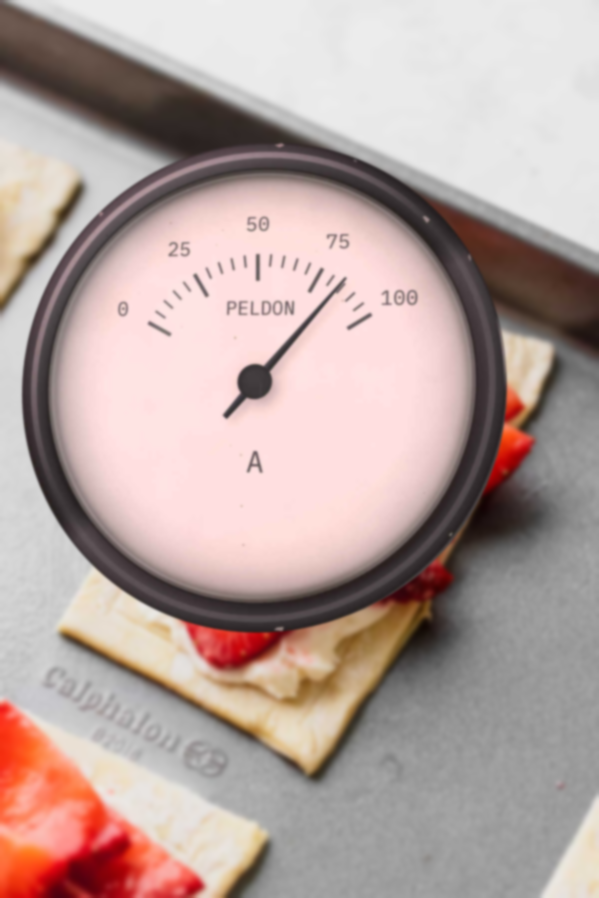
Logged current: 85 A
